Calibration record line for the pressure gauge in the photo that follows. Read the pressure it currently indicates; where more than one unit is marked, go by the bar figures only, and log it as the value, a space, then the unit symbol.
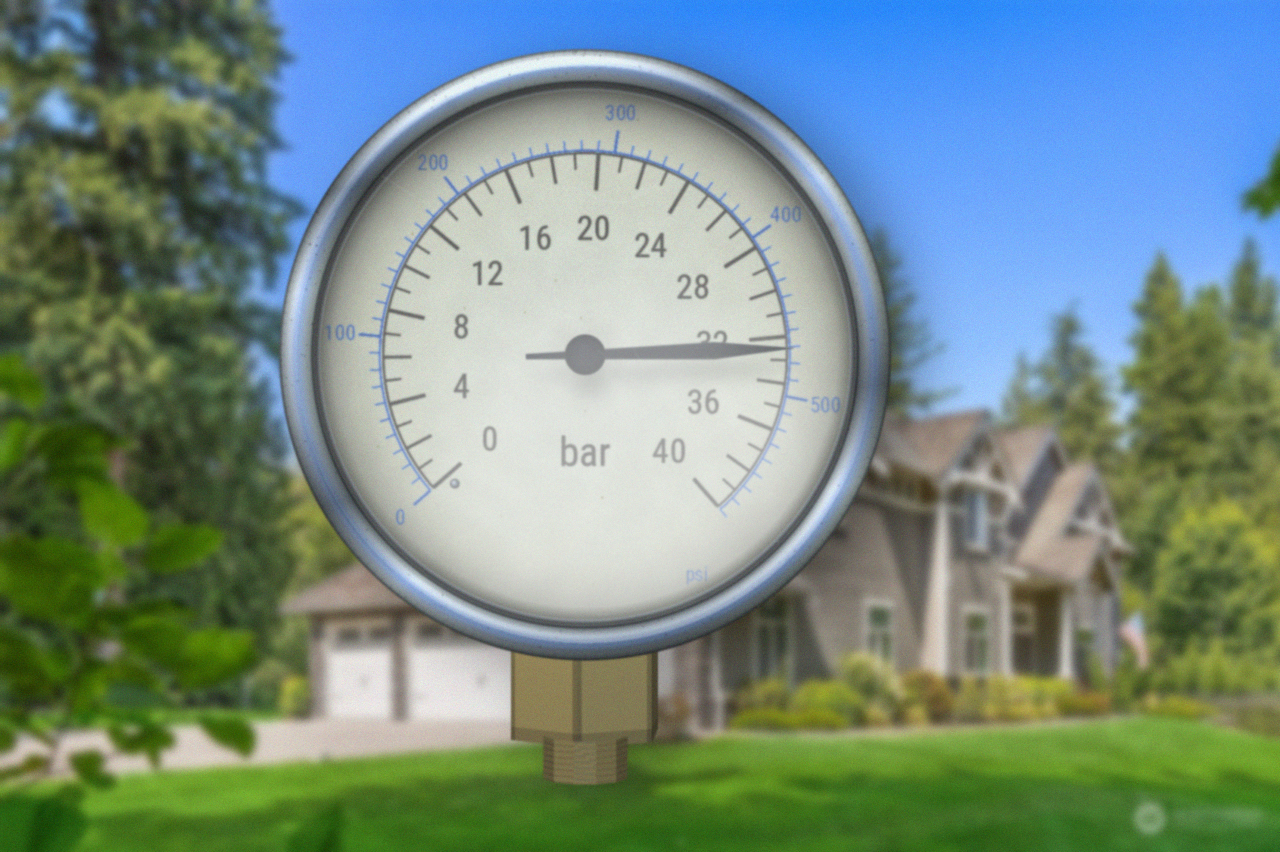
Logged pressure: 32.5 bar
